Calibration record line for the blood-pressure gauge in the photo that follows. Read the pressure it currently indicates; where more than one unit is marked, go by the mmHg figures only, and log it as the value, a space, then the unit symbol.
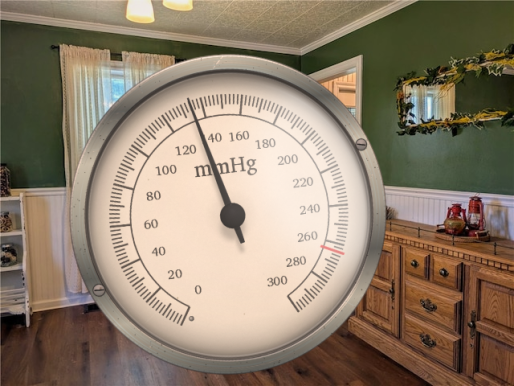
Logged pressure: 134 mmHg
